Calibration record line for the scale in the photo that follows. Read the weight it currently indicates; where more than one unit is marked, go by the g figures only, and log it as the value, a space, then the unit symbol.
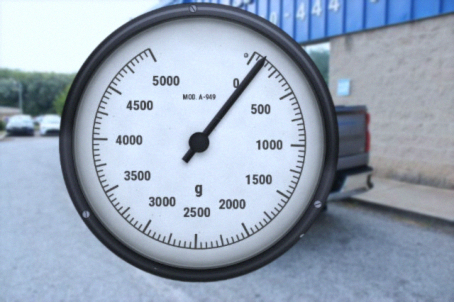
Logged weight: 100 g
